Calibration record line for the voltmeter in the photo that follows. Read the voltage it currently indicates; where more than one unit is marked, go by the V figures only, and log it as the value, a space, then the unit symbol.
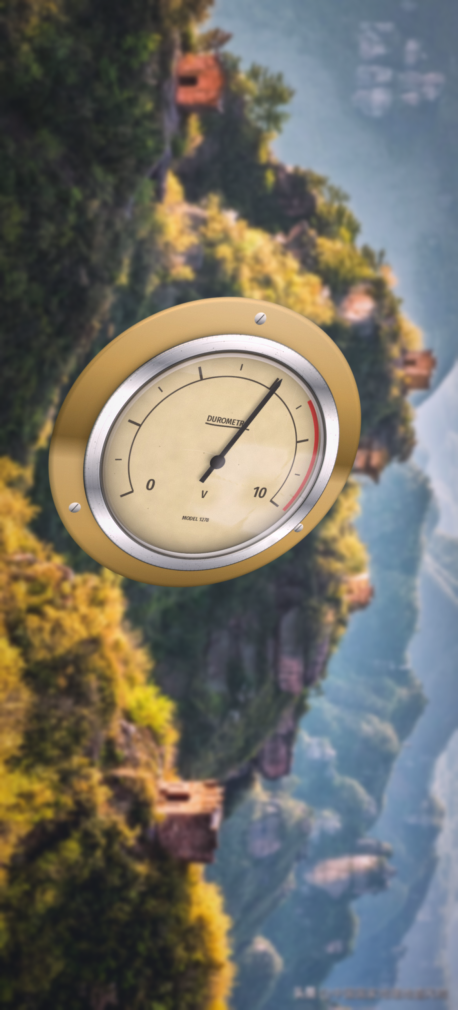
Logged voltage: 6 V
